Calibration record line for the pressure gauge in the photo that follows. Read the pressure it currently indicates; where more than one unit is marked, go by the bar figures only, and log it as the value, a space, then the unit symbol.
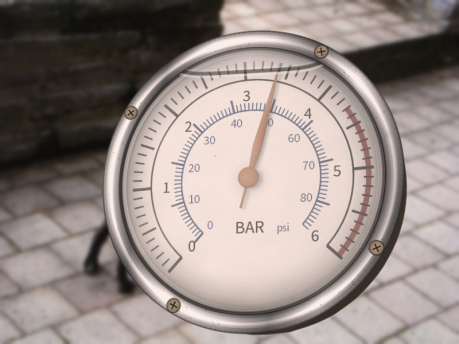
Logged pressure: 3.4 bar
